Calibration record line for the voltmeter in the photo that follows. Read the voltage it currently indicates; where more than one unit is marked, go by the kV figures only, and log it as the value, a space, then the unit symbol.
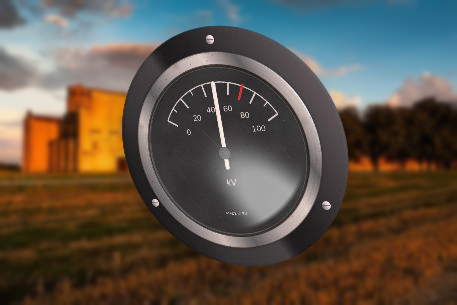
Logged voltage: 50 kV
